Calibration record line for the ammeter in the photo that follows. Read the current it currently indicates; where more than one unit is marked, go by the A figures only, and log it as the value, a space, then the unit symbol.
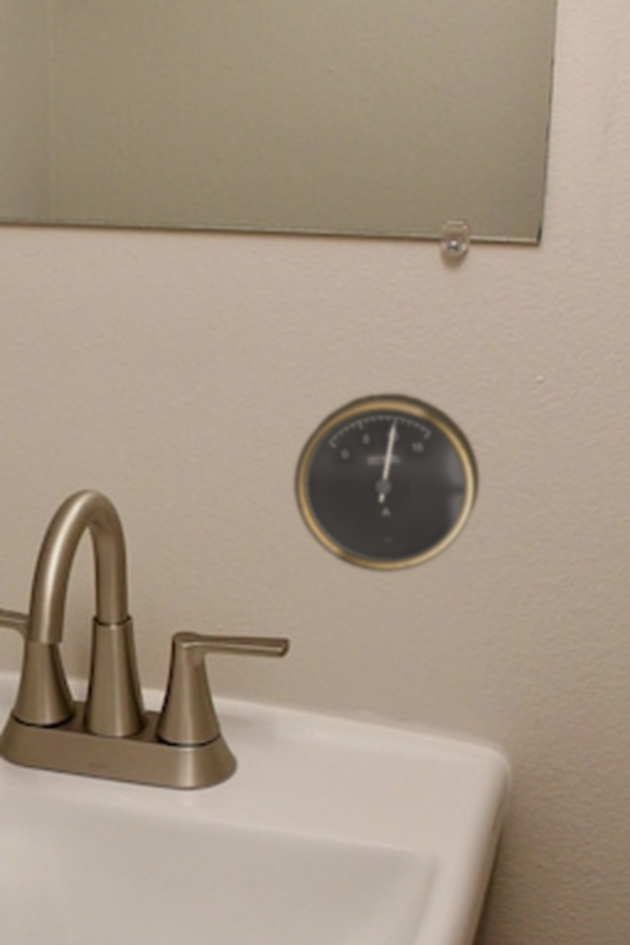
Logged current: 10 A
